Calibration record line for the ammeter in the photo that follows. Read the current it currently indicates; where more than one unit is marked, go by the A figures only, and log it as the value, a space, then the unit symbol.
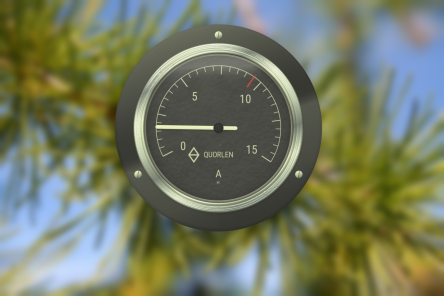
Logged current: 1.75 A
